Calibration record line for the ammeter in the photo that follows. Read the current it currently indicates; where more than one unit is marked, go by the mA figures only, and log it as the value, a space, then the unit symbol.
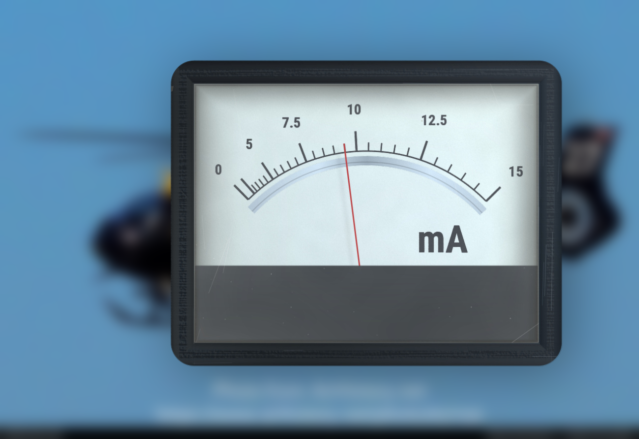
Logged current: 9.5 mA
